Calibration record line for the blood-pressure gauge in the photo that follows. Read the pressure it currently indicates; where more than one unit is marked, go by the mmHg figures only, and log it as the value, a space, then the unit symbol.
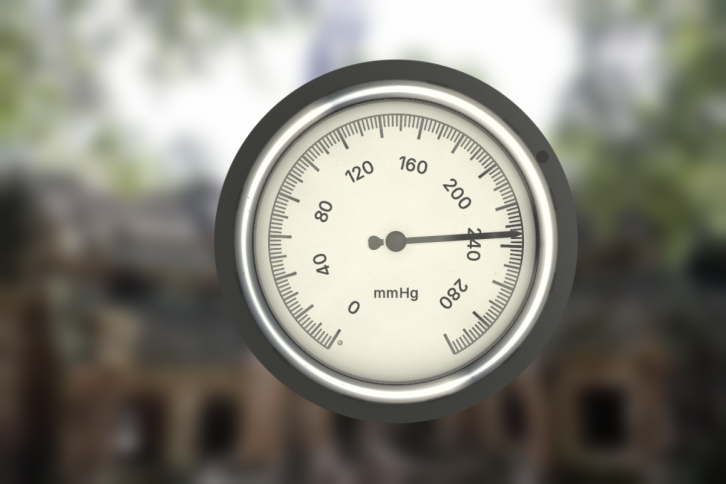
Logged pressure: 234 mmHg
